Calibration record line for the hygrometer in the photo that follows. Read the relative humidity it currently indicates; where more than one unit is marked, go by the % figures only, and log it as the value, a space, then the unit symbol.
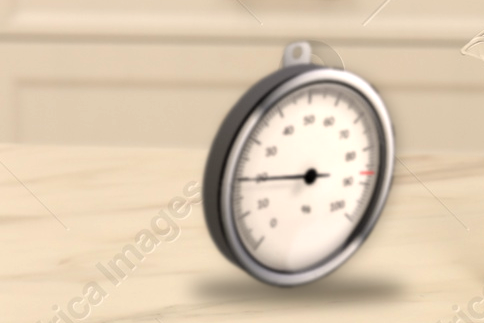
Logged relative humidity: 20 %
